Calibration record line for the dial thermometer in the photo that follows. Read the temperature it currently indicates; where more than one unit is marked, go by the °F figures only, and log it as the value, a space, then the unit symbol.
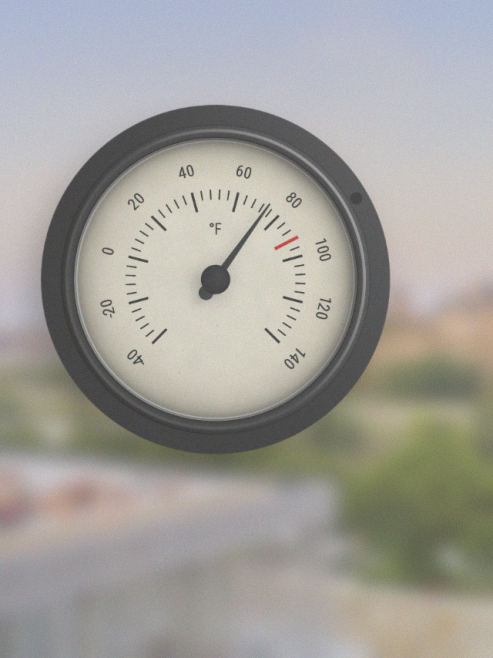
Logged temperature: 74 °F
